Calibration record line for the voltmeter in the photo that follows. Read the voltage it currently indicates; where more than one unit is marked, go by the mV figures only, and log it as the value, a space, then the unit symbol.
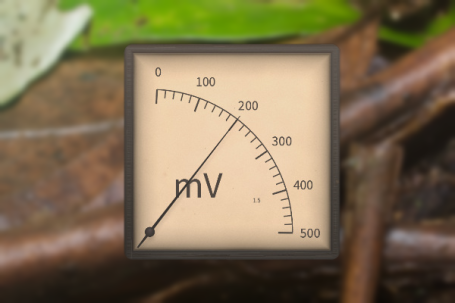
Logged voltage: 200 mV
